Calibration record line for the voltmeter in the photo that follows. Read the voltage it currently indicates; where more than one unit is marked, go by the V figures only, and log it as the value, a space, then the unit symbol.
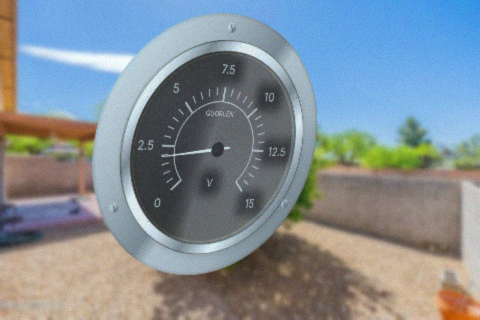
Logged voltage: 2 V
